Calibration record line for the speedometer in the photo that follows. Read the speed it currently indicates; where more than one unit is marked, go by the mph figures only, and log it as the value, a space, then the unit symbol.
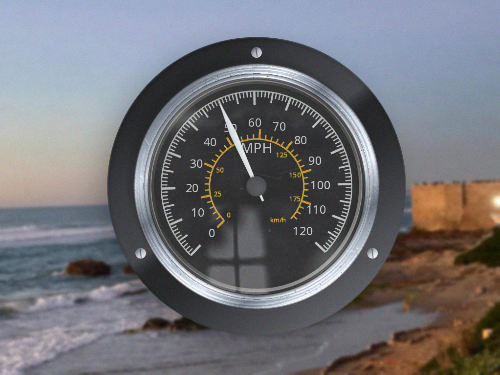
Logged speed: 50 mph
